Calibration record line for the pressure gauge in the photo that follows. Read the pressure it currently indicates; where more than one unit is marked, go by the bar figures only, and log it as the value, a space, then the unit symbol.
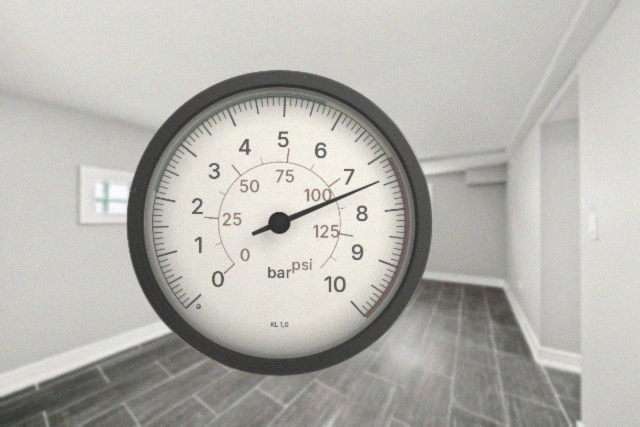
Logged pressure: 7.4 bar
